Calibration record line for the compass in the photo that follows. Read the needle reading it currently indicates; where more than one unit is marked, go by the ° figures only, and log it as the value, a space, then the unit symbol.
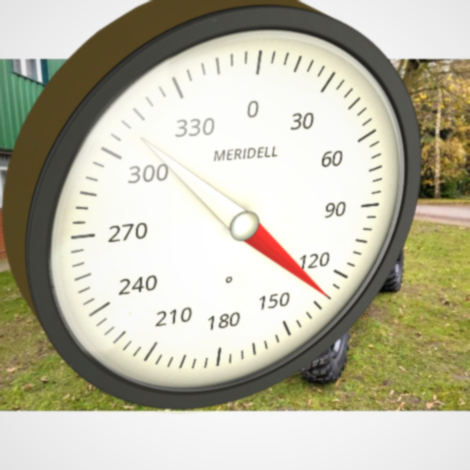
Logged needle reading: 130 °
